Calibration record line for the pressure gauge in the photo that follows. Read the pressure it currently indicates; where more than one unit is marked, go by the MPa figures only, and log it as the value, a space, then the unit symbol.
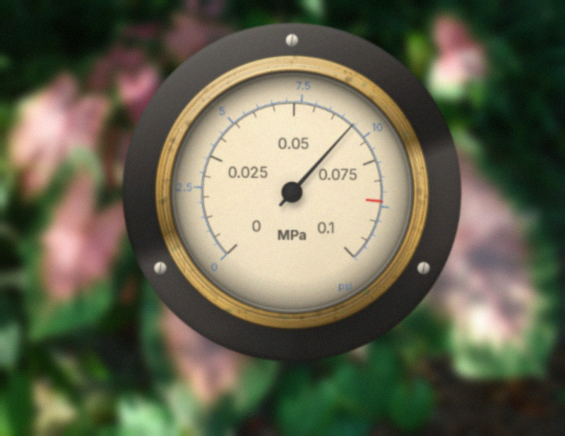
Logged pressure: 0.065 MPa
